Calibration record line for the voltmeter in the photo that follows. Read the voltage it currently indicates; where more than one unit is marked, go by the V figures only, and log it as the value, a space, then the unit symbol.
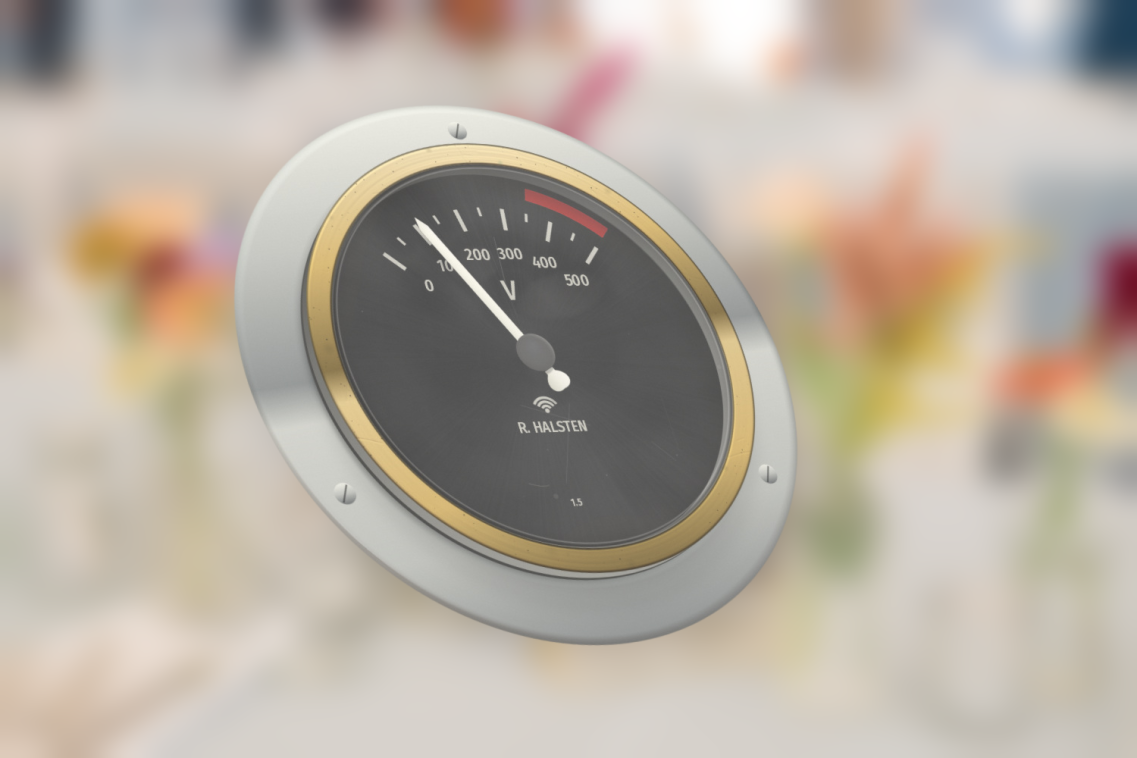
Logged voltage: 100 V
